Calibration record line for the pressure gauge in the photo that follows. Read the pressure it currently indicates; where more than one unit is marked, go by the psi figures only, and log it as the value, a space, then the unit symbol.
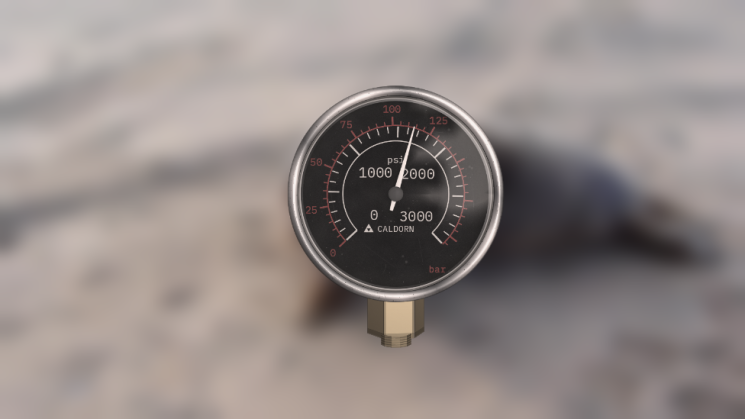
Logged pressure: 1650 psi
